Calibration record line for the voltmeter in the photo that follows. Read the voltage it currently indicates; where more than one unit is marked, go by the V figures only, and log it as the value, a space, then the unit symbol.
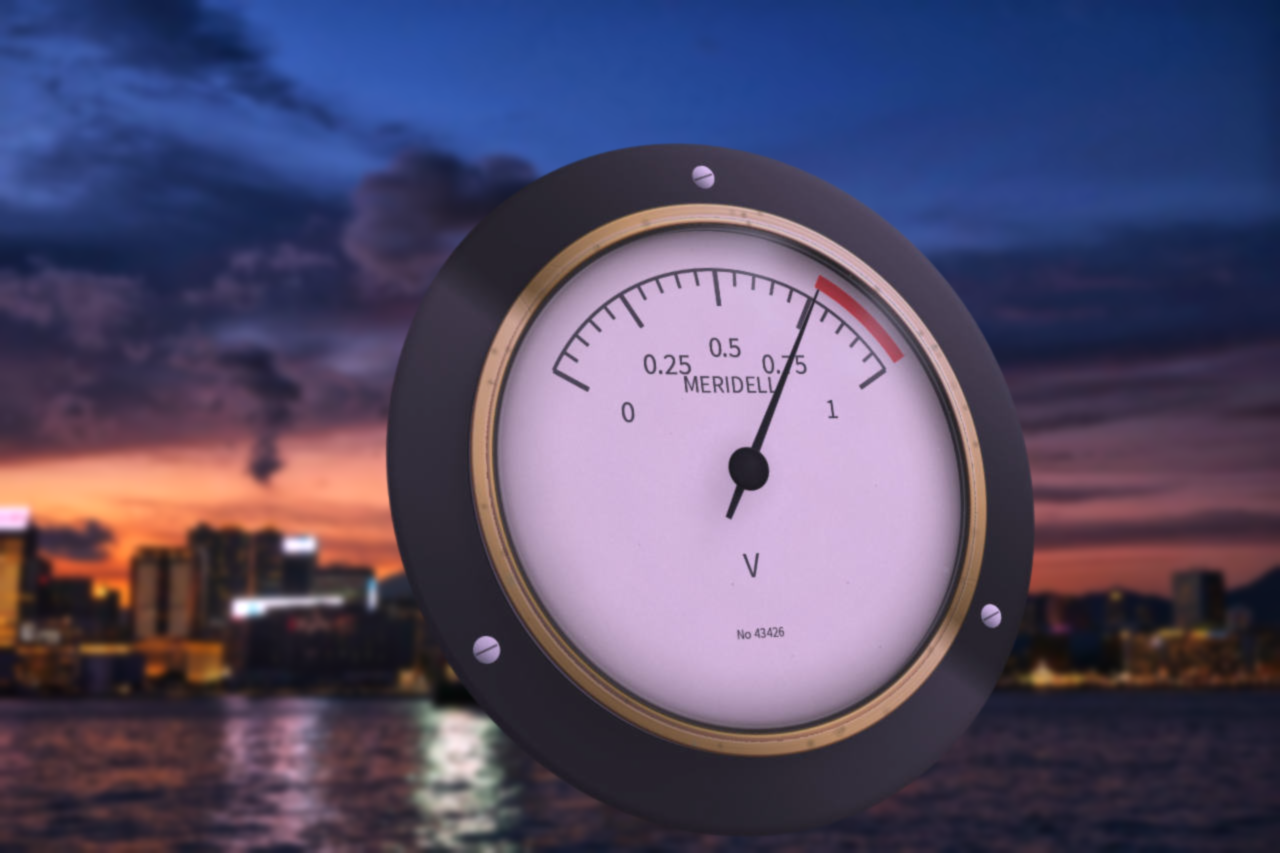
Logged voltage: 0.75 V
